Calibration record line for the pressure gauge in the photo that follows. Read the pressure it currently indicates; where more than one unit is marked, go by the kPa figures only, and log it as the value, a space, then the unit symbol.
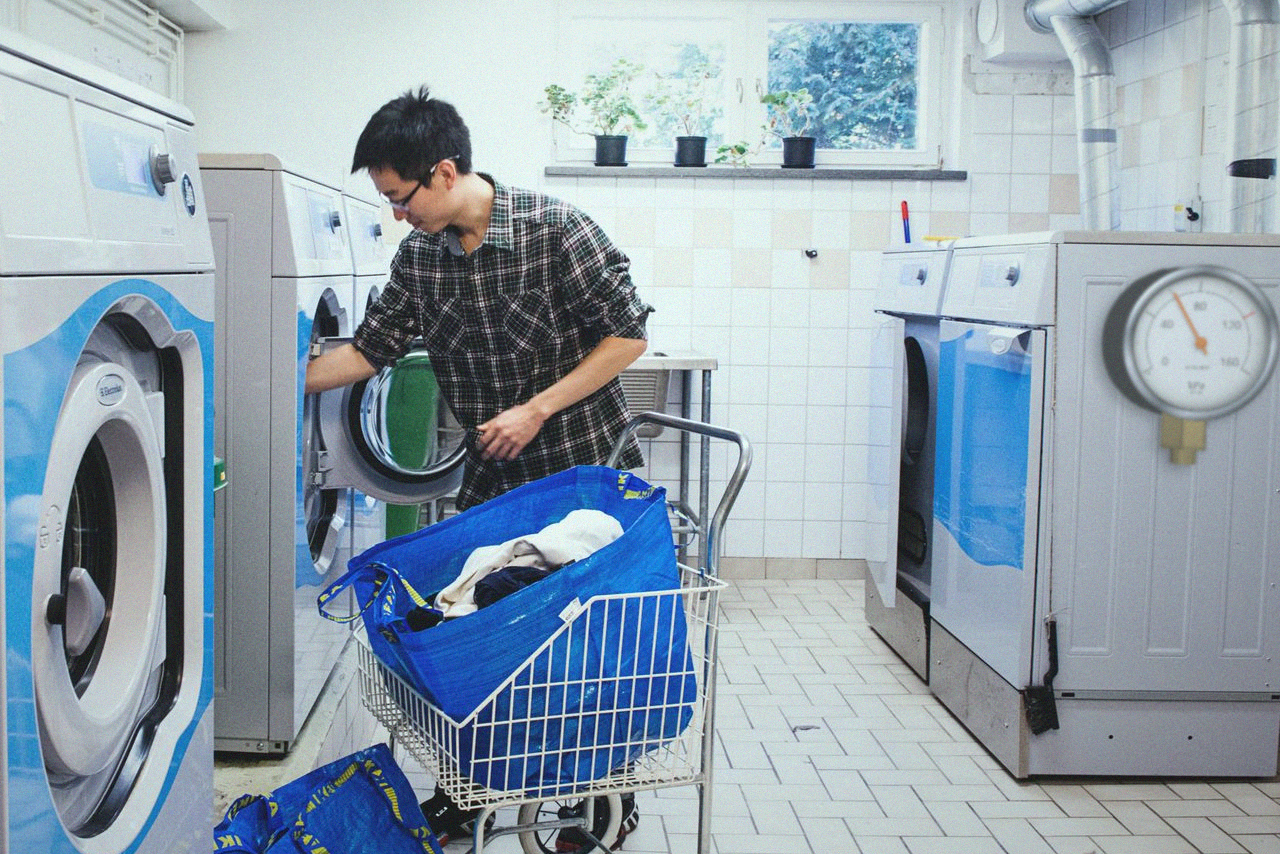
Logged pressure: 60 kPa
